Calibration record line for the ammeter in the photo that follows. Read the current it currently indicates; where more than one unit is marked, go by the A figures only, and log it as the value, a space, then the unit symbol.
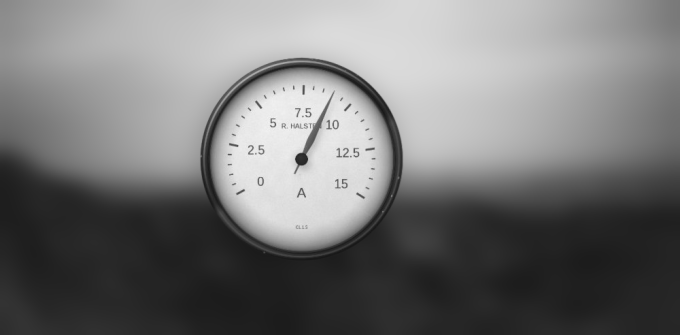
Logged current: 9 A
